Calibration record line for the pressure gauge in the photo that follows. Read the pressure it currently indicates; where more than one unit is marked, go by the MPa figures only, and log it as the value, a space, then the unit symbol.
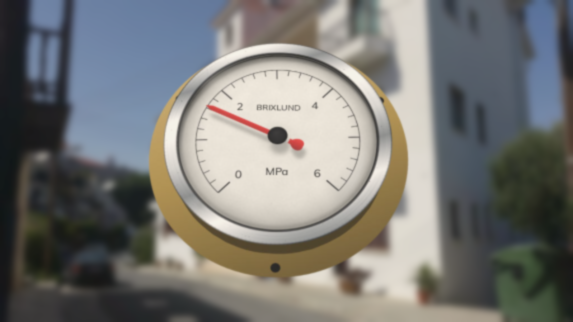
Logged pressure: 1.6 MPa
